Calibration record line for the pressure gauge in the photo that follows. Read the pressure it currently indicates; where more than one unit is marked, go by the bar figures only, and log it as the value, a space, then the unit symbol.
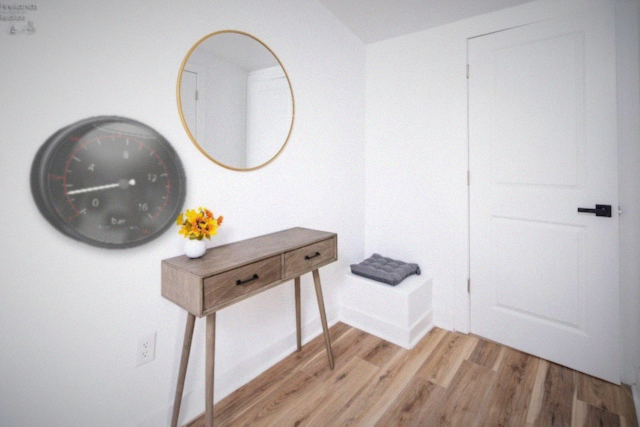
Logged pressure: 1.5 bar
